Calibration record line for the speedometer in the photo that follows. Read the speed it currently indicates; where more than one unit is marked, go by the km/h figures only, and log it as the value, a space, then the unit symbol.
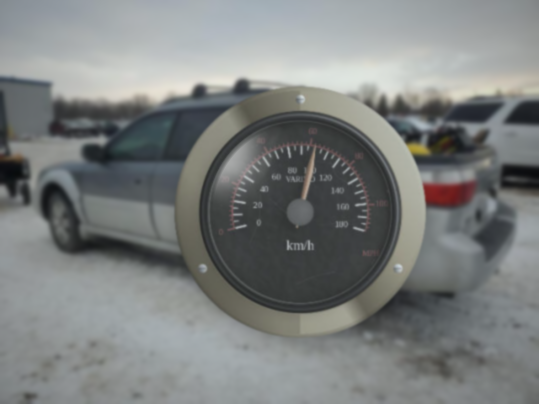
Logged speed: 100 km/h
